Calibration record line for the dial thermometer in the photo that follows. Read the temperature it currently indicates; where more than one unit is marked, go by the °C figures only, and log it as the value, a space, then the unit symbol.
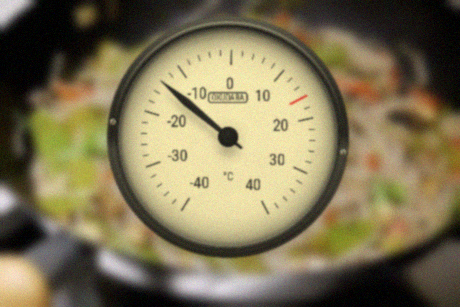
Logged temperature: -14 °C
